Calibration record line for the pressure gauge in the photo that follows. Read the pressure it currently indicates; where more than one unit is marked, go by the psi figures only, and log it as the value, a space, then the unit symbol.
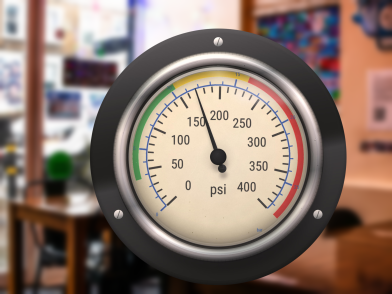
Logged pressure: 170 psi
